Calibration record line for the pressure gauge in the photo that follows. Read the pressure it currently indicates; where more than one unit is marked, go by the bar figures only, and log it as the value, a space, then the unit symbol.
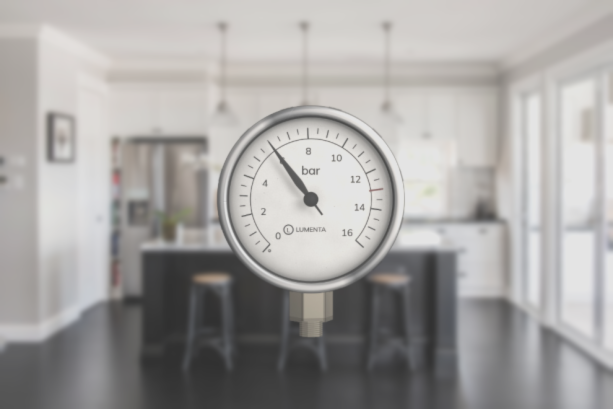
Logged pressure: 6 bar
